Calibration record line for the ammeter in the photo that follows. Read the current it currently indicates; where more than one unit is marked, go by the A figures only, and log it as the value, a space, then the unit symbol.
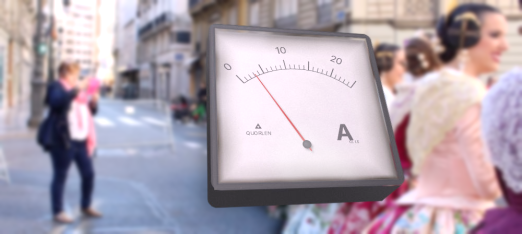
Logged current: 3 A
